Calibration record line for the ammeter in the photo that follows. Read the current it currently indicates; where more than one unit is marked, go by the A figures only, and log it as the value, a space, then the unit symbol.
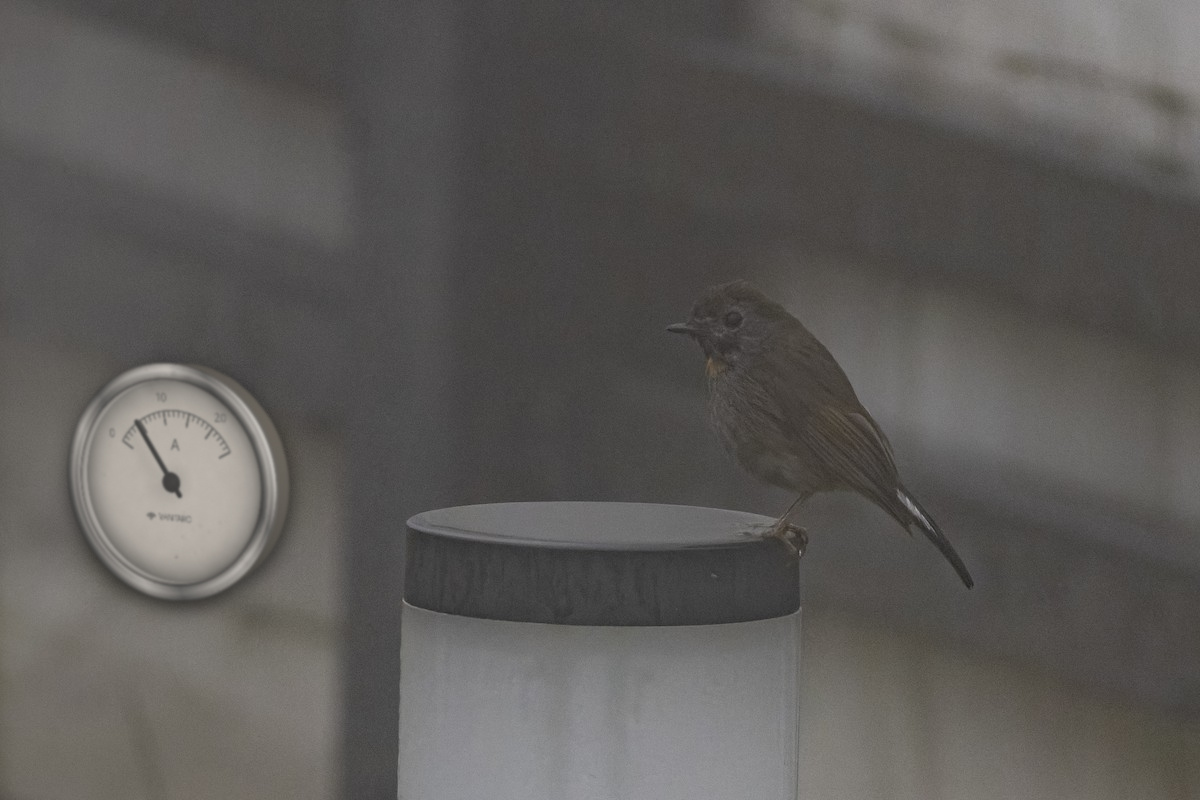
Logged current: 5 A
